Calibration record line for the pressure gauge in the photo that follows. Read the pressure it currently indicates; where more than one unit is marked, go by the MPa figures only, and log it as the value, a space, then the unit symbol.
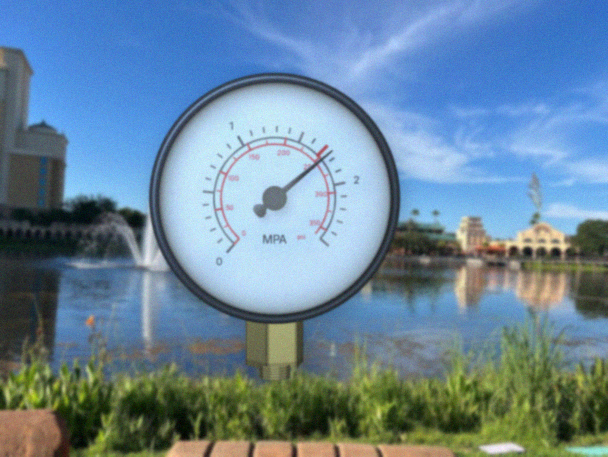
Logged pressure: 1.75 MPa
